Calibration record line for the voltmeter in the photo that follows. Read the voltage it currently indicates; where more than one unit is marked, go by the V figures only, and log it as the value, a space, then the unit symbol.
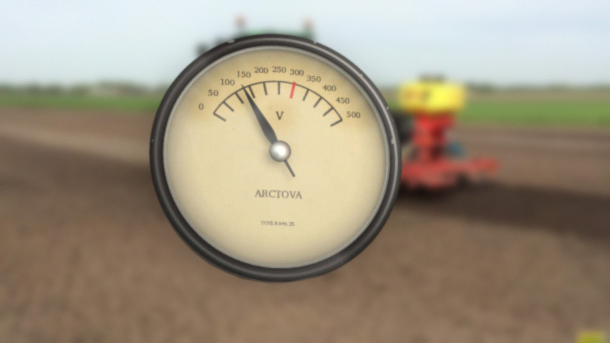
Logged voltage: 125 V
